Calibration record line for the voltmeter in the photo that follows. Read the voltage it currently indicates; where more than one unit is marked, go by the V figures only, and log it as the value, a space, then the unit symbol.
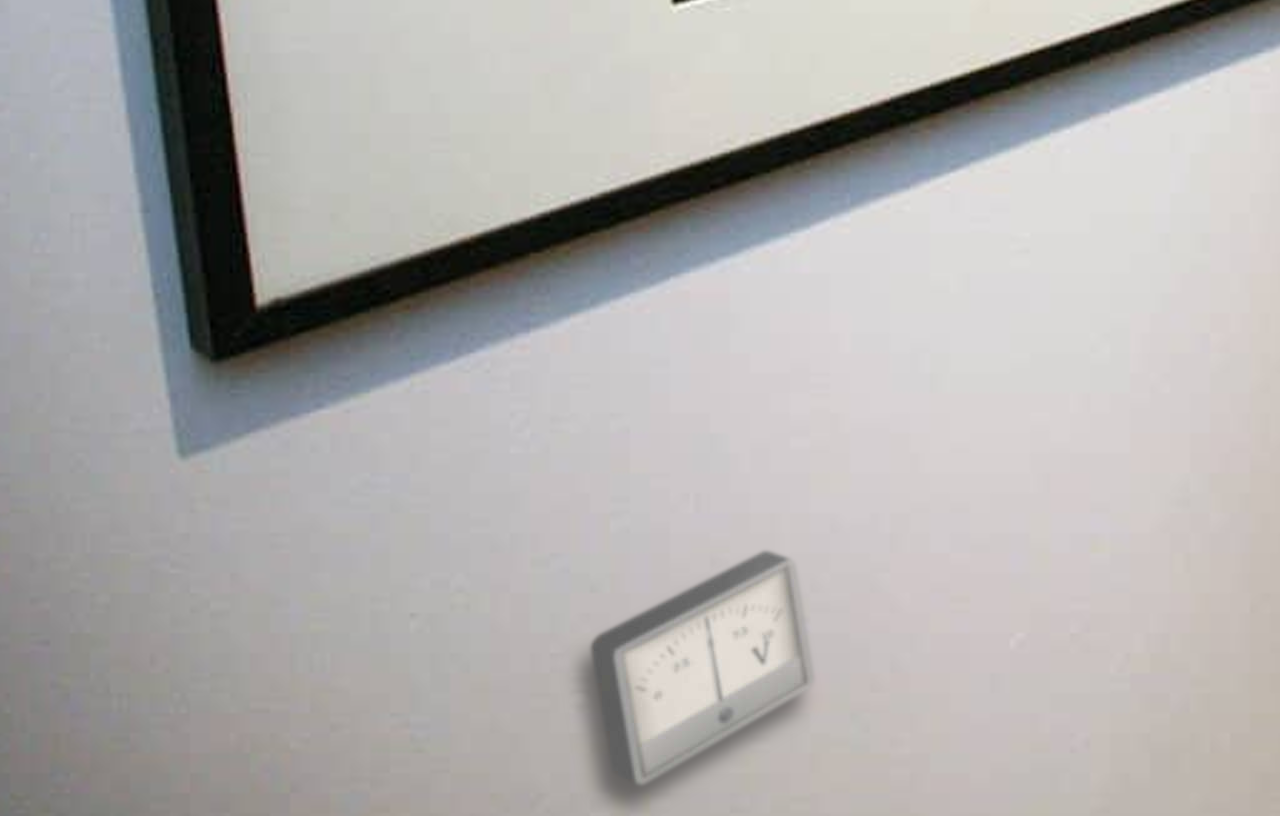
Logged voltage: 5 V
